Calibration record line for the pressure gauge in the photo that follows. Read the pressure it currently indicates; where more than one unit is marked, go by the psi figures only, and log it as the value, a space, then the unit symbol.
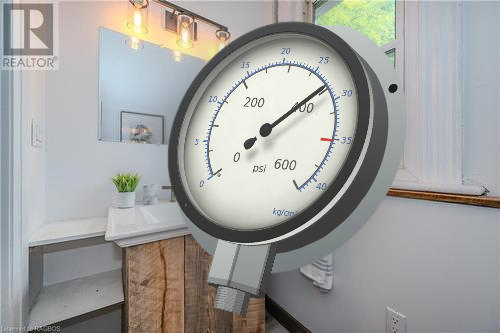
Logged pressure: 400 psi
